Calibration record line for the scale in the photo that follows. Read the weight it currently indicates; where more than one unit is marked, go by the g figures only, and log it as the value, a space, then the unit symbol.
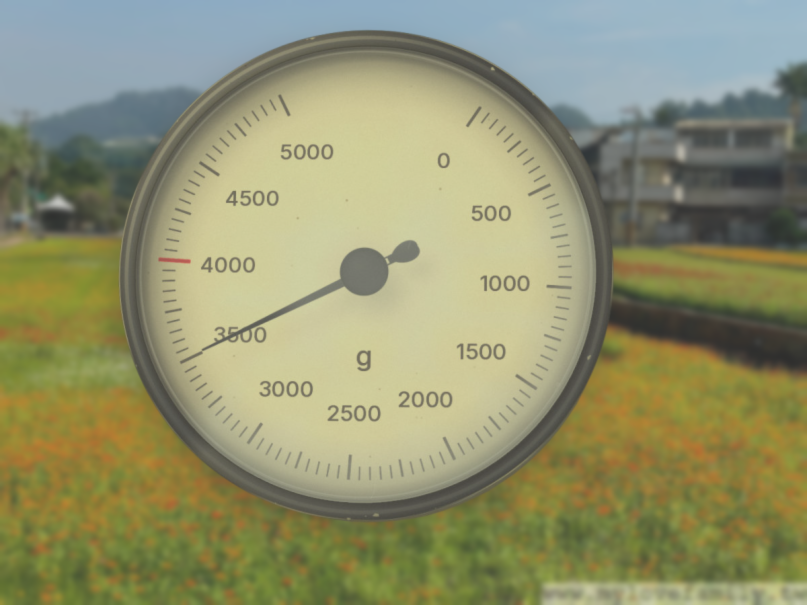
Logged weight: 3500 g
